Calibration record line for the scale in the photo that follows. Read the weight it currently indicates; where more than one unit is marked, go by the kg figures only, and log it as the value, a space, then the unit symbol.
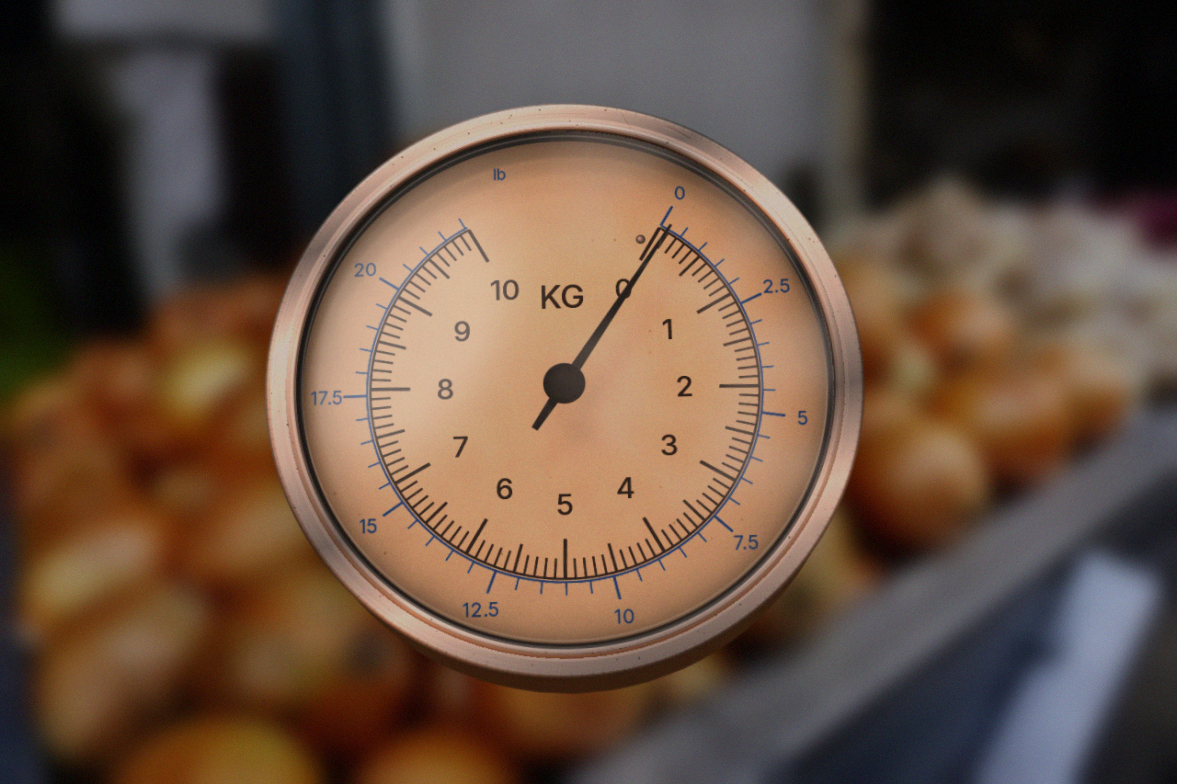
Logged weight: 0.1 kg
